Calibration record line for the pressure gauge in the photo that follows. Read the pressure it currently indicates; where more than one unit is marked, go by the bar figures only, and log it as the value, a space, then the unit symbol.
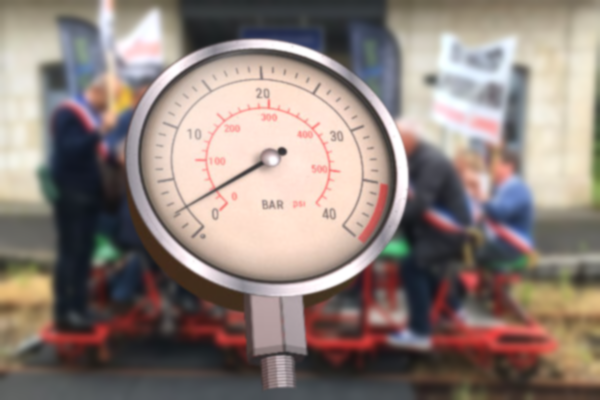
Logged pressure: 2 bar
